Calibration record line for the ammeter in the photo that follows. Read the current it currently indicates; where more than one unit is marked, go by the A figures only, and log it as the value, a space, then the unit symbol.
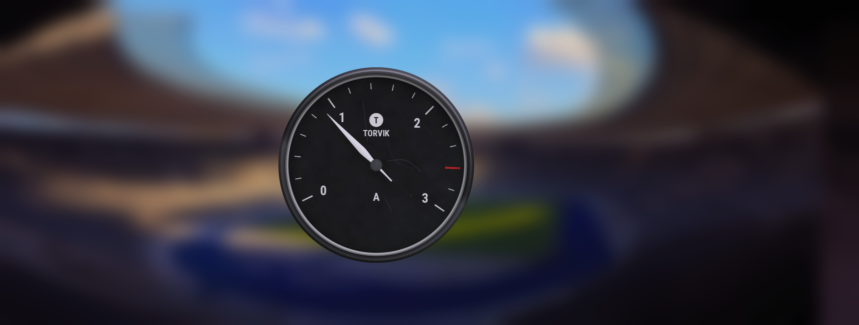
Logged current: 0.9 A
